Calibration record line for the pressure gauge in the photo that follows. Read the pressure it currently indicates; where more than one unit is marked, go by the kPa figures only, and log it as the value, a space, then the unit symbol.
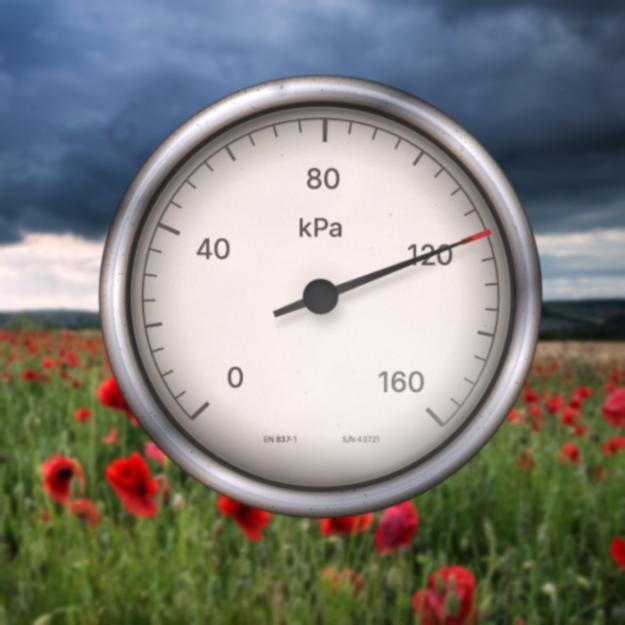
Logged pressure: 120 kPa
